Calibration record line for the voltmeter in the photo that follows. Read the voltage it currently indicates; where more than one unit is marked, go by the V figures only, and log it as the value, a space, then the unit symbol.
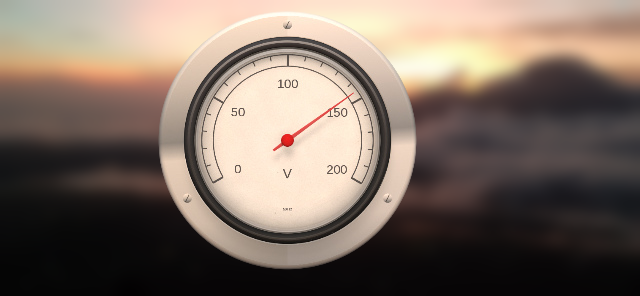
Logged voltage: 145 V
